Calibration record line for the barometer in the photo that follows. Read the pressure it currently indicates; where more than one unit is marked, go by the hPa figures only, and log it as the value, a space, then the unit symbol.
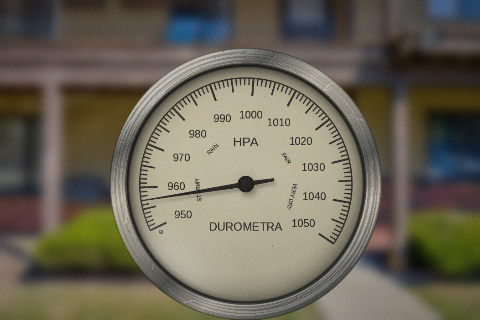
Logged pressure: 957 hPa
